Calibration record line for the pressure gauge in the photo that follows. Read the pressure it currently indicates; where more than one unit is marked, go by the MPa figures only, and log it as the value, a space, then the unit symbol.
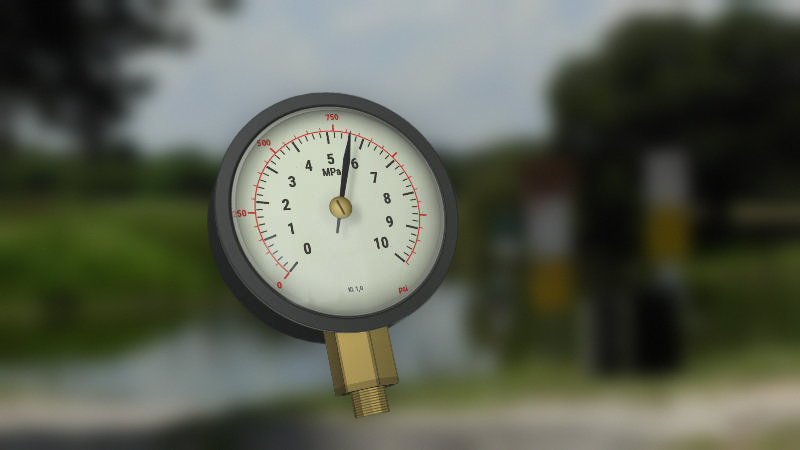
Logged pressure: 5.6 MPa
